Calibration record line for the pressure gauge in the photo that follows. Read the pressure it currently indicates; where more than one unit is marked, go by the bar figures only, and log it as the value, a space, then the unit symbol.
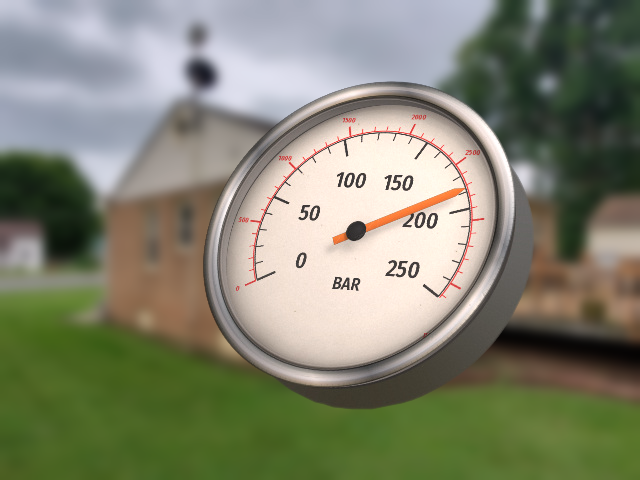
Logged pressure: 190 bar
